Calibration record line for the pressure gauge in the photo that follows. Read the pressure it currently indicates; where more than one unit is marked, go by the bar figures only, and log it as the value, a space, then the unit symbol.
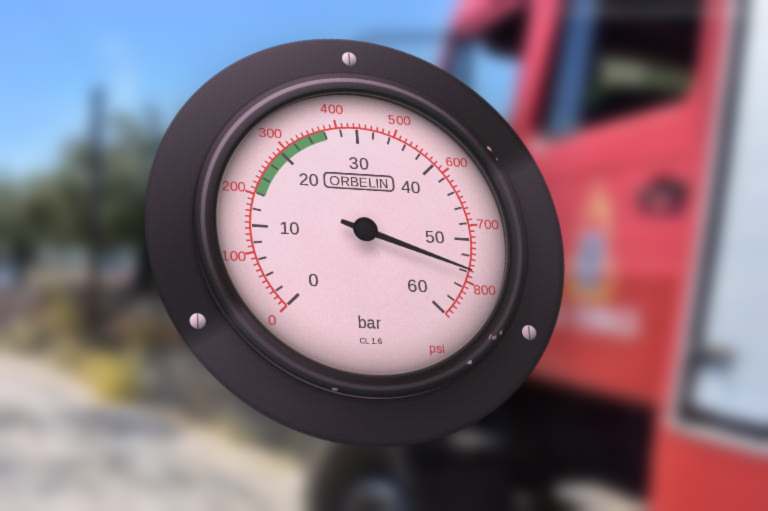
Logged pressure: 54 bar
